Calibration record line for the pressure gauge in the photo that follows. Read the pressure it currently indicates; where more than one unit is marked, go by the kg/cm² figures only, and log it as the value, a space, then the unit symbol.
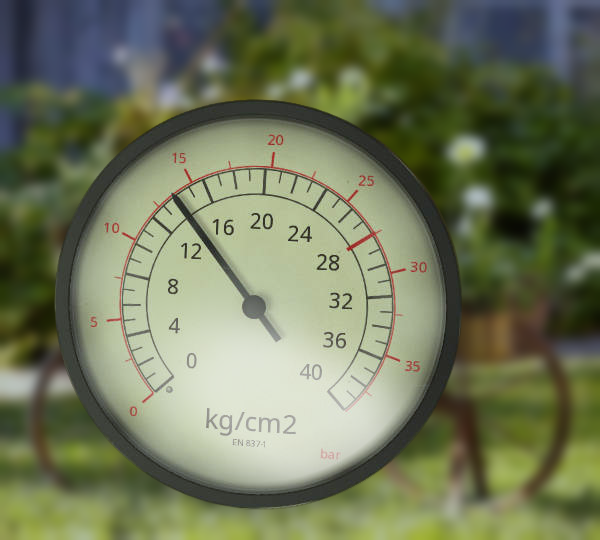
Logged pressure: 14 kg/cm²
